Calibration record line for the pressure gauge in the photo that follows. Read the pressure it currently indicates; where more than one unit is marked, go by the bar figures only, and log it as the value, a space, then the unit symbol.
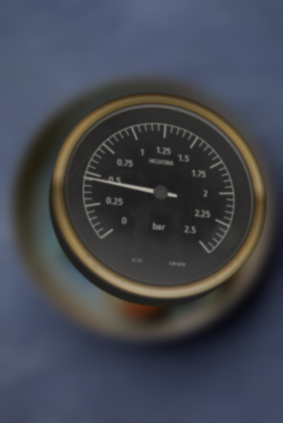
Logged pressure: 0.45 bar
